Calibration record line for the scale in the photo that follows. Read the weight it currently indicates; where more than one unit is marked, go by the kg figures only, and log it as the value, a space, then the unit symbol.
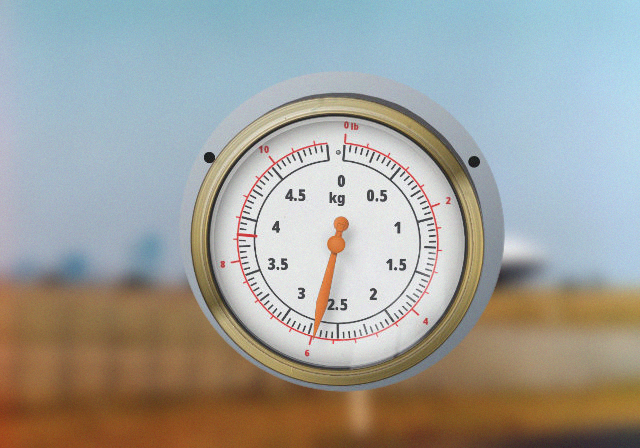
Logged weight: 2.7 kg
